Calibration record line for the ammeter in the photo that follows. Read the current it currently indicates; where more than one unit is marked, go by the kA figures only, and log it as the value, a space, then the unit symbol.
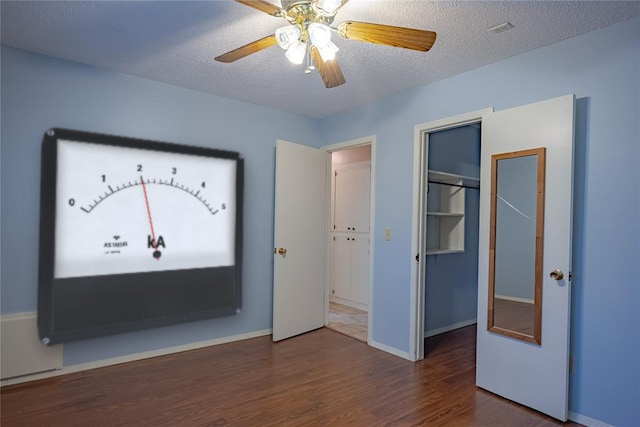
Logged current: 2 kA
